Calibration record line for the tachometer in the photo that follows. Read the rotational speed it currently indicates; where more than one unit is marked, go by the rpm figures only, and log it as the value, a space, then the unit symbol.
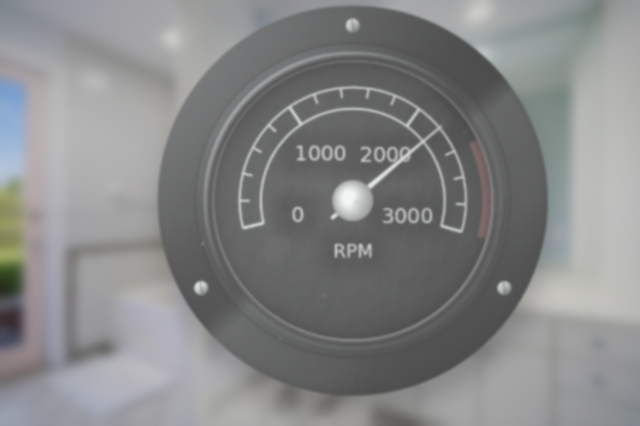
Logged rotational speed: 2200 rpm
